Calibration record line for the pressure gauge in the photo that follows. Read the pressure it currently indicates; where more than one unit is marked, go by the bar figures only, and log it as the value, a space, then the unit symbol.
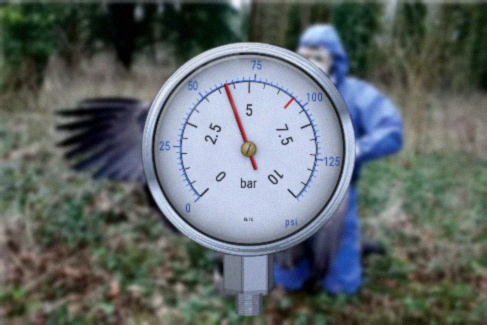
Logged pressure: 4.25 bar
